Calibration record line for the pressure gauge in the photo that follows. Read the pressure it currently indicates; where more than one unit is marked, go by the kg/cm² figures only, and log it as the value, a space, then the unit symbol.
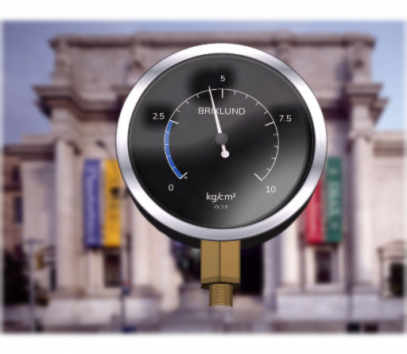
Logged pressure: 4.5 kg/cm²
